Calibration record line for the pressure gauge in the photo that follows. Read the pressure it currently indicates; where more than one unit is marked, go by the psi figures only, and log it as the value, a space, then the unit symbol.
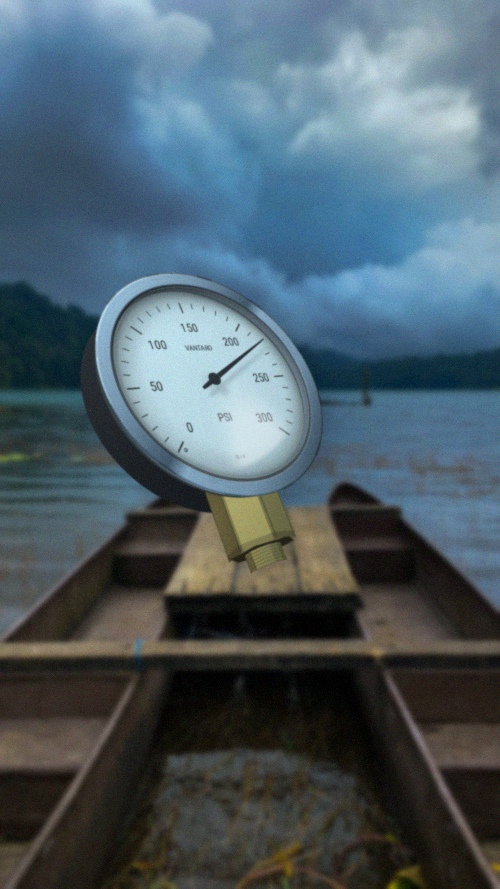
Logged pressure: 220 psi
